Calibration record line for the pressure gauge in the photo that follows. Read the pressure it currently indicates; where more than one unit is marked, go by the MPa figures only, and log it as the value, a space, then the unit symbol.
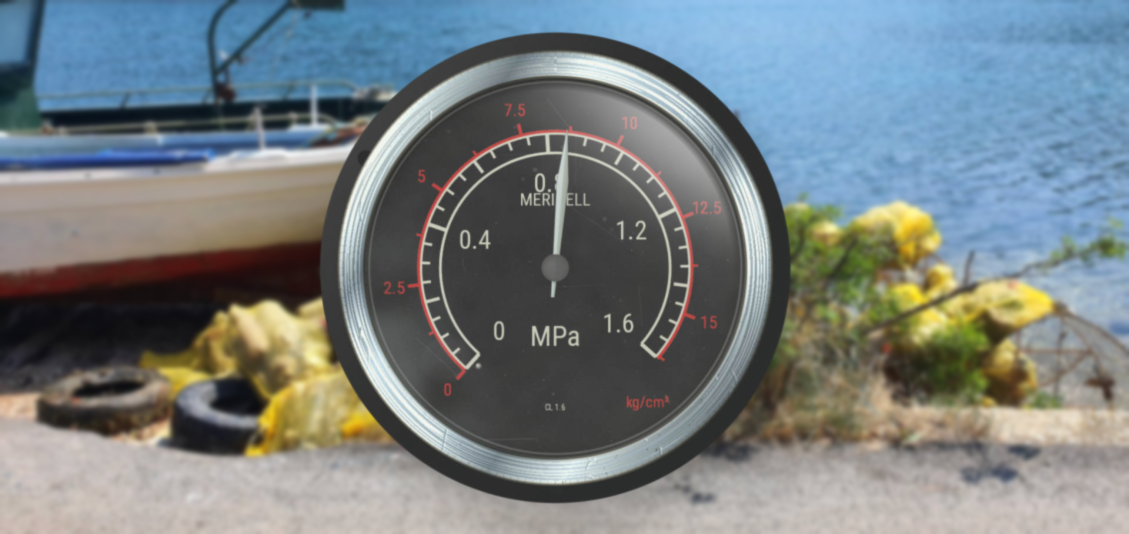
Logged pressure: 0.85 MPa
